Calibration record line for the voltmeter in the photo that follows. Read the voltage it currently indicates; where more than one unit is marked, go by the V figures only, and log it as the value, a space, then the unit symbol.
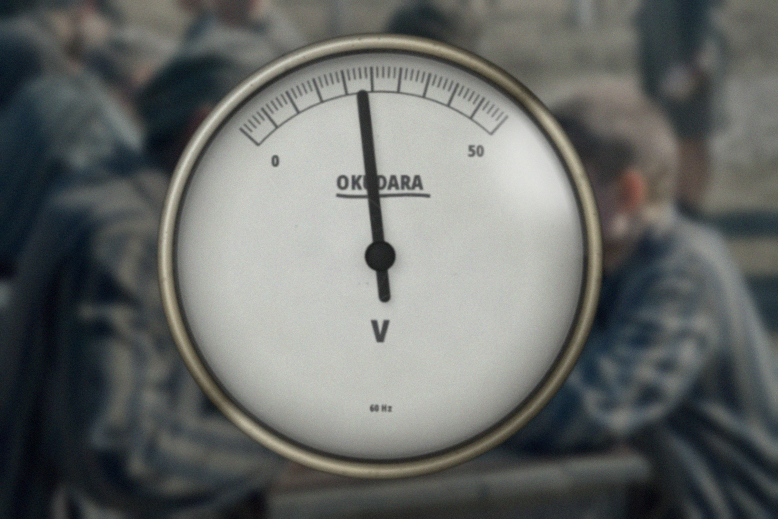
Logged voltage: 23 V
